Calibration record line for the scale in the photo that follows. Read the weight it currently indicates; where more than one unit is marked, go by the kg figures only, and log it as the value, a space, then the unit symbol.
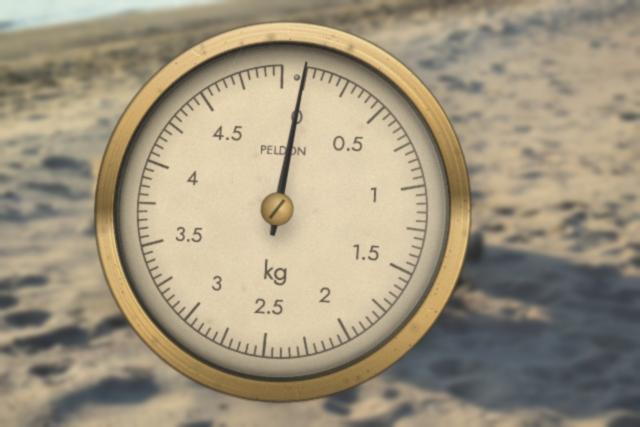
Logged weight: 0 kg
